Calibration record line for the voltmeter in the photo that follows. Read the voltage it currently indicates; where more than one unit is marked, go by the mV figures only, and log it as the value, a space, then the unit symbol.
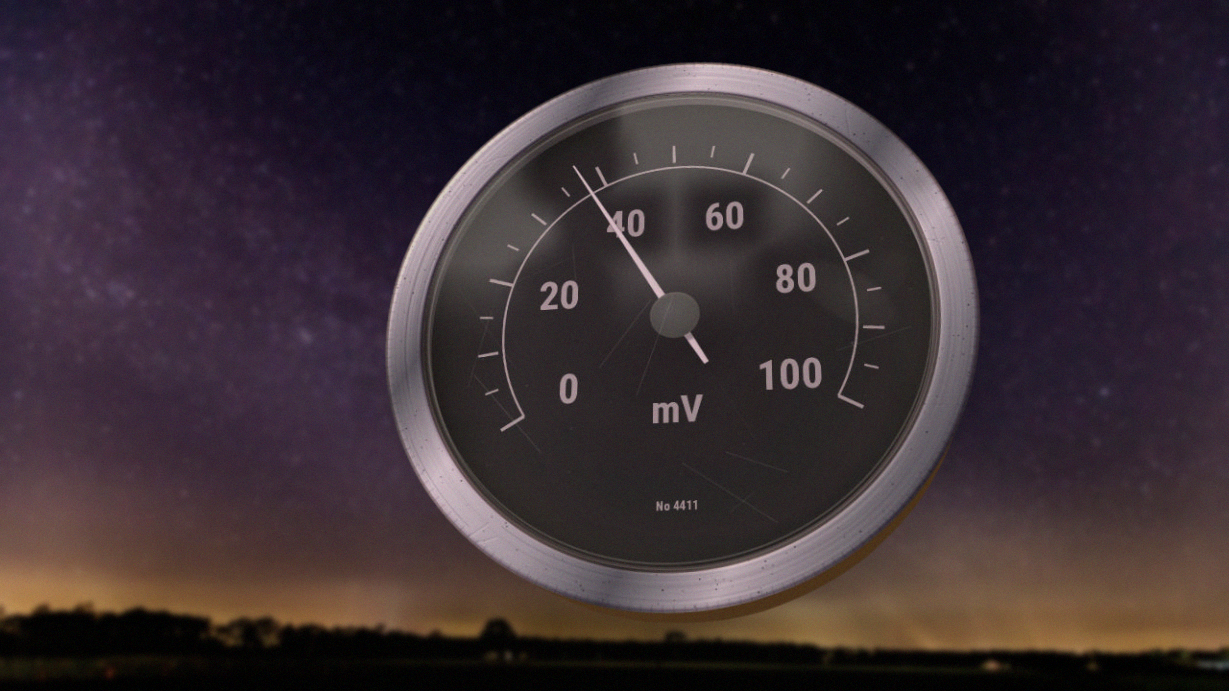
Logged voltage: 37.5 mV
